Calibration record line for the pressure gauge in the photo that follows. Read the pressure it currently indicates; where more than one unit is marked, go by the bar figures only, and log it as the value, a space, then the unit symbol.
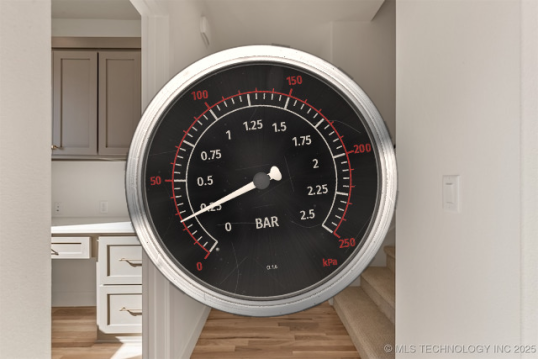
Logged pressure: 0.25 bar
